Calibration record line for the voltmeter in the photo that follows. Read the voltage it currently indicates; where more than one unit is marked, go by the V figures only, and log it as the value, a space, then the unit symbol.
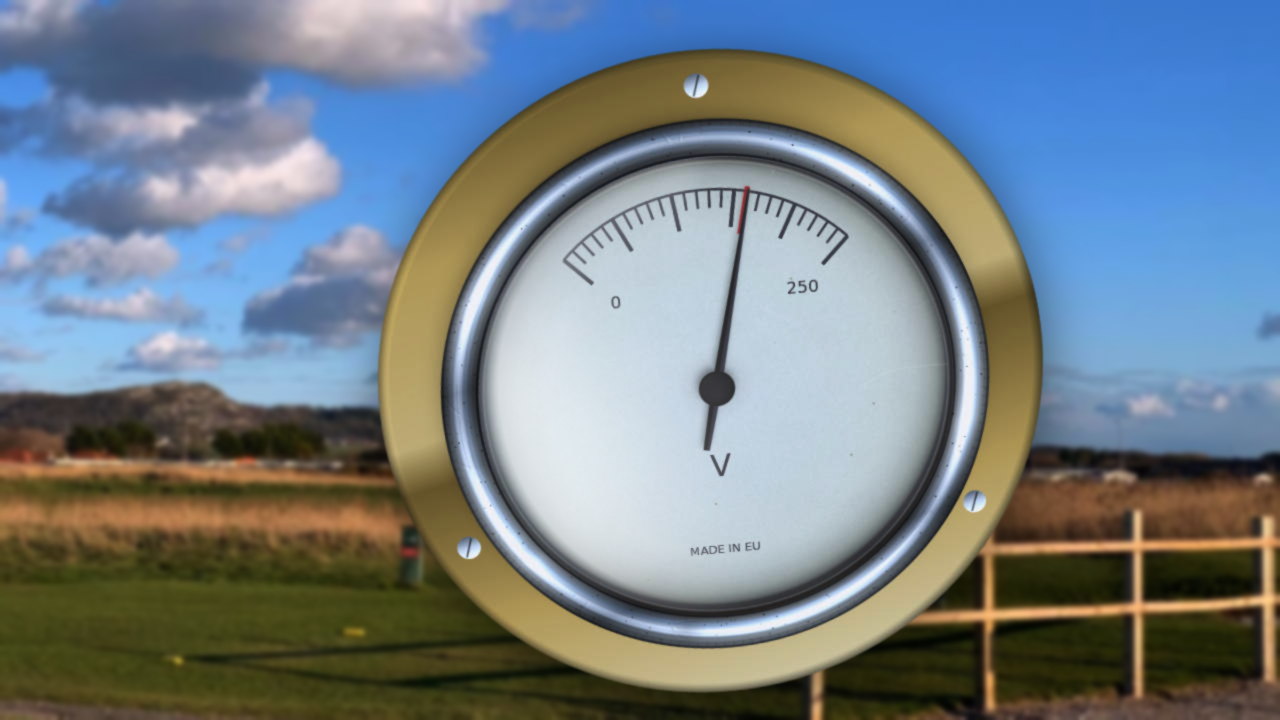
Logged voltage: 160 V
